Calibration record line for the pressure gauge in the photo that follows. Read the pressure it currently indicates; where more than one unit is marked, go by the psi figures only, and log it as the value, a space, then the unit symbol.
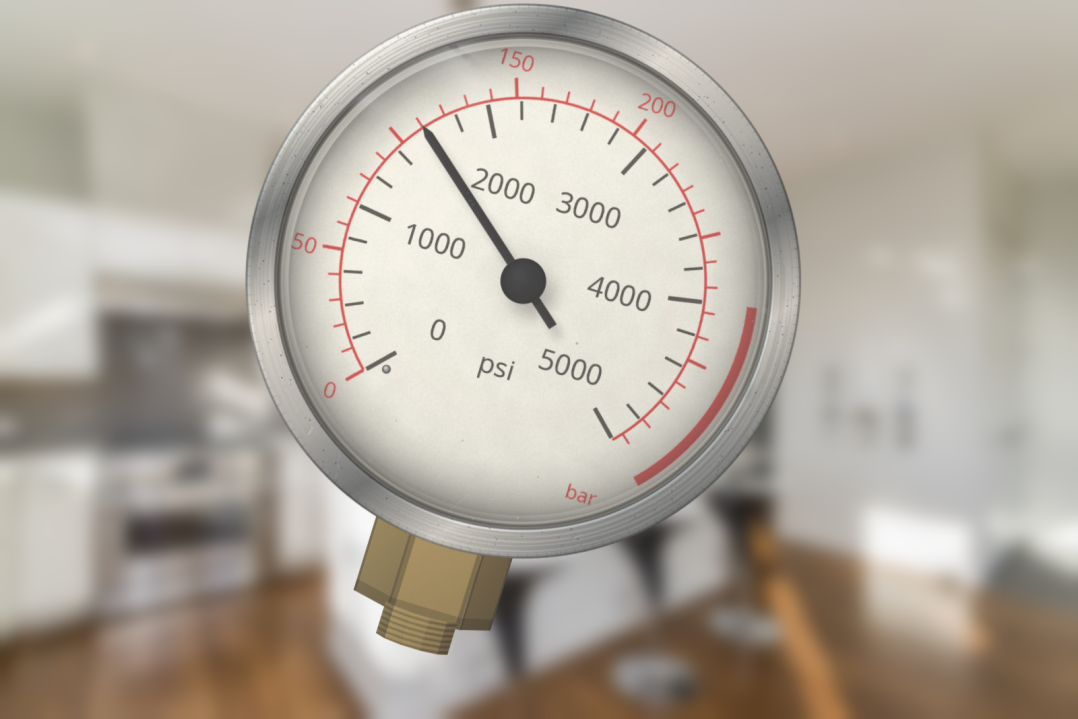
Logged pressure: 1600 psi
